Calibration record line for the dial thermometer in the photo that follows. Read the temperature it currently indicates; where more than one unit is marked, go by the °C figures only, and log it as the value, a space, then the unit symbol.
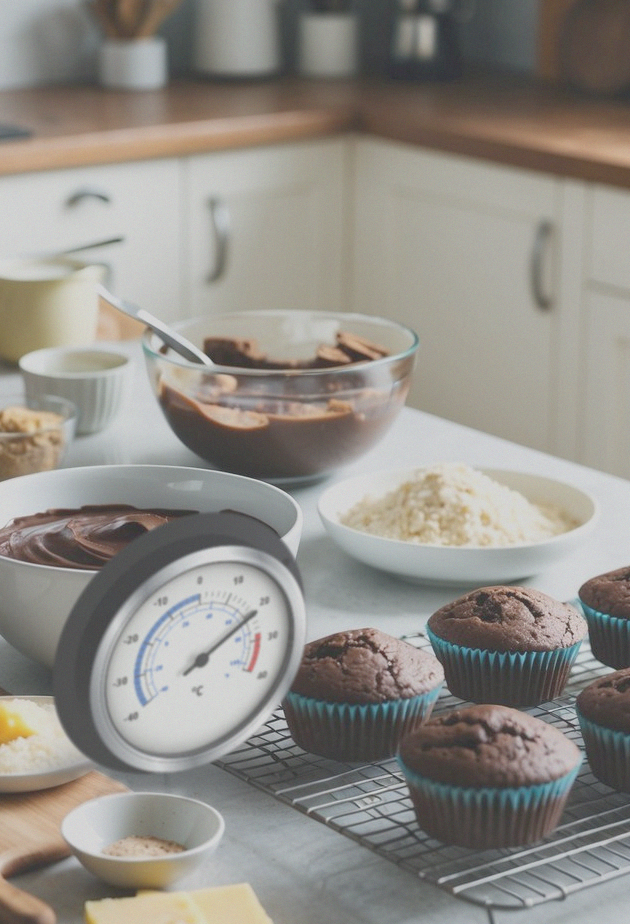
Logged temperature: 20 °C
